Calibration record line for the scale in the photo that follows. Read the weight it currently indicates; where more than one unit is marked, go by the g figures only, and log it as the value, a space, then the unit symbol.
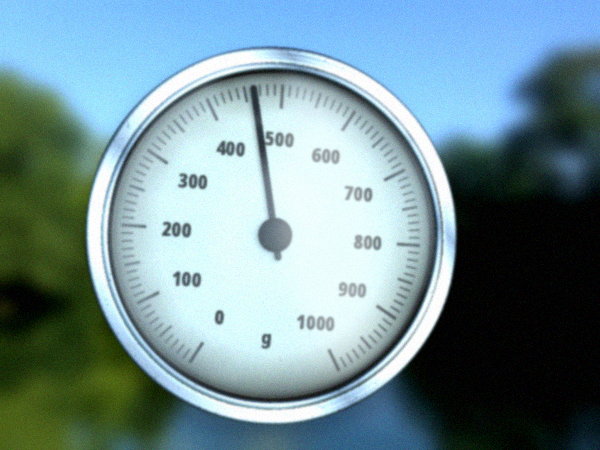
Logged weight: 460 g
